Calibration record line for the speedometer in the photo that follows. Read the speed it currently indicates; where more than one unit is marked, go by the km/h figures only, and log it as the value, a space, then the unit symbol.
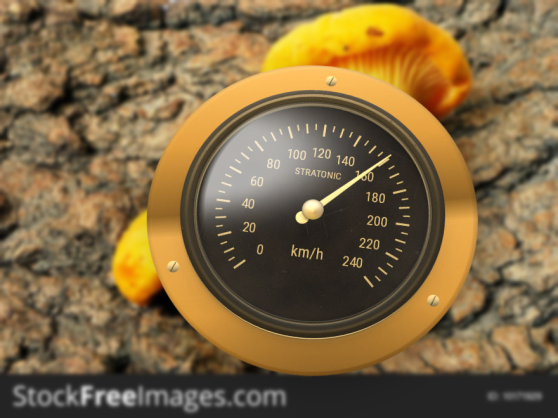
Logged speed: 160 km/h
